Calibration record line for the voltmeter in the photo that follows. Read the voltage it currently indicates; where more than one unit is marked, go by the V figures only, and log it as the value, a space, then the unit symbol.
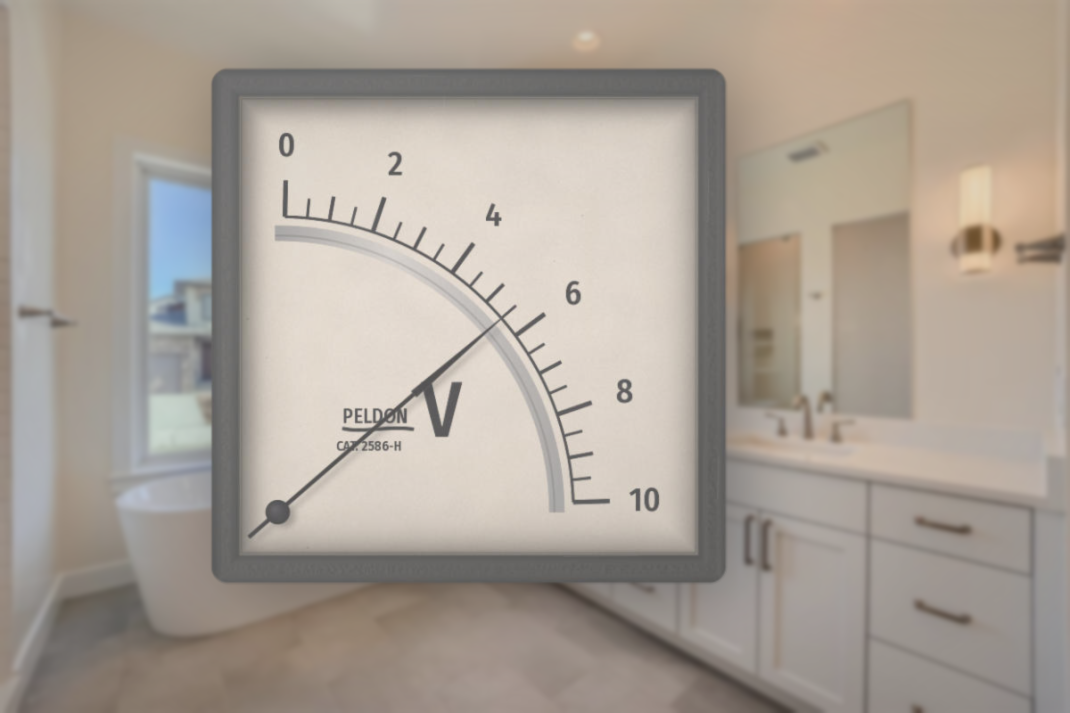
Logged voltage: 5.5 V
